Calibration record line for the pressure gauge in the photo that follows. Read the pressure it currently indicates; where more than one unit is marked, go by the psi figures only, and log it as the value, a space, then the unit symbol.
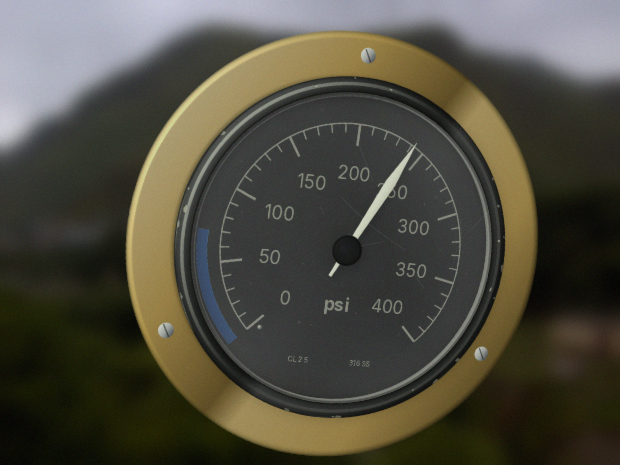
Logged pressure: 240 psi
